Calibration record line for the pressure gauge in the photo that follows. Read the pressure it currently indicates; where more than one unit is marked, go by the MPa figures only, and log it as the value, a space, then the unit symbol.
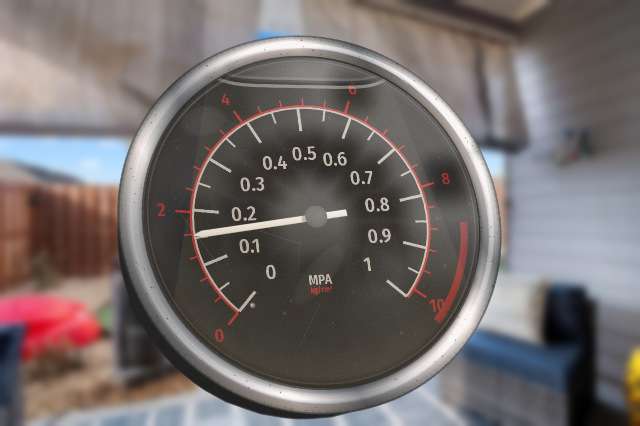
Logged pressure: 0.15 MPa
